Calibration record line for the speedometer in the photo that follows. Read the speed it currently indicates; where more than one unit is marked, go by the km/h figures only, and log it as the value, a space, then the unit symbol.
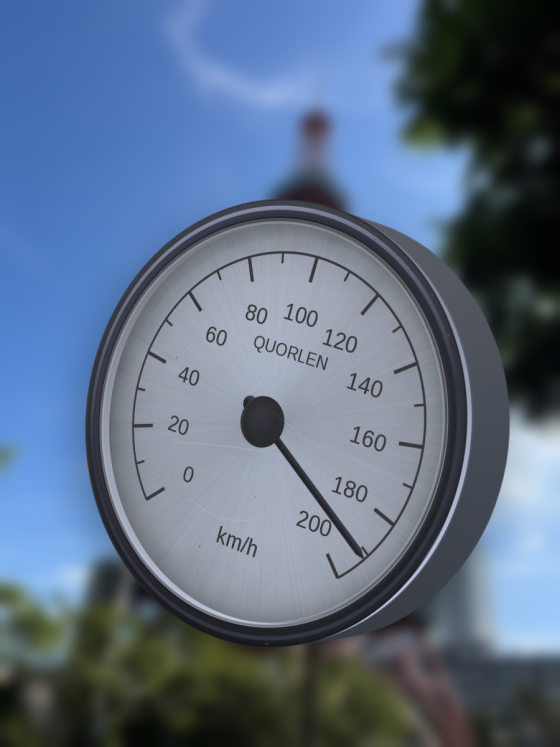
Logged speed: 190 km/h
